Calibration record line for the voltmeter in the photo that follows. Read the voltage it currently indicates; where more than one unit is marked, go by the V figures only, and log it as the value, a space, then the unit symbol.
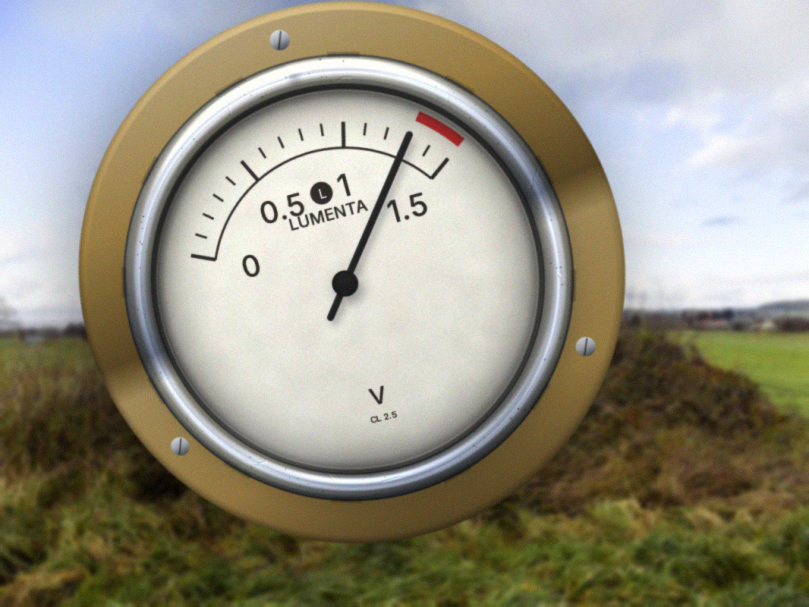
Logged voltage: 1.3 V
